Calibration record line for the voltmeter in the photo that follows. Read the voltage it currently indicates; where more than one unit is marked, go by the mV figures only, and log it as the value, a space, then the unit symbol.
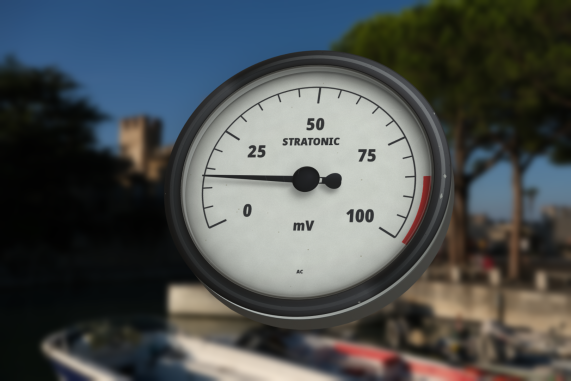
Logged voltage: 12.5 mV
